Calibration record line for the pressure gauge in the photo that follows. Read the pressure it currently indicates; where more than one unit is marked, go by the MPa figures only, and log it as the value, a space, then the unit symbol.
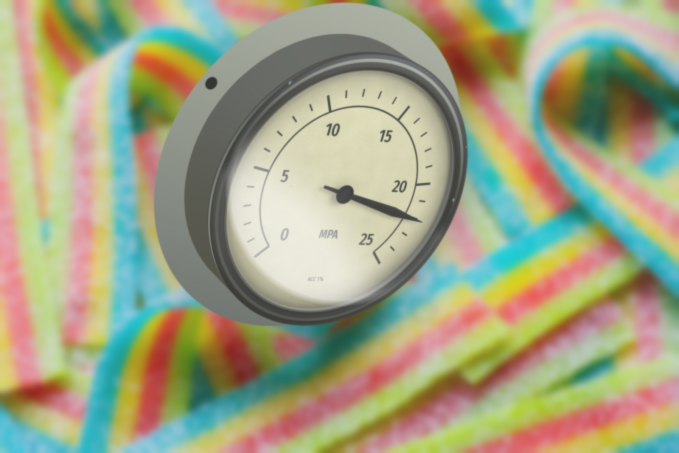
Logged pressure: 22 MPa
